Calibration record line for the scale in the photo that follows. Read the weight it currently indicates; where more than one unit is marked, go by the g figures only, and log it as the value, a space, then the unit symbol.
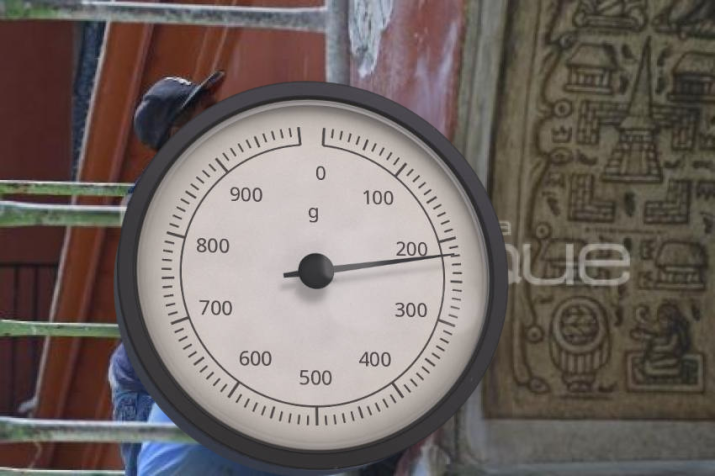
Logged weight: 220 g
